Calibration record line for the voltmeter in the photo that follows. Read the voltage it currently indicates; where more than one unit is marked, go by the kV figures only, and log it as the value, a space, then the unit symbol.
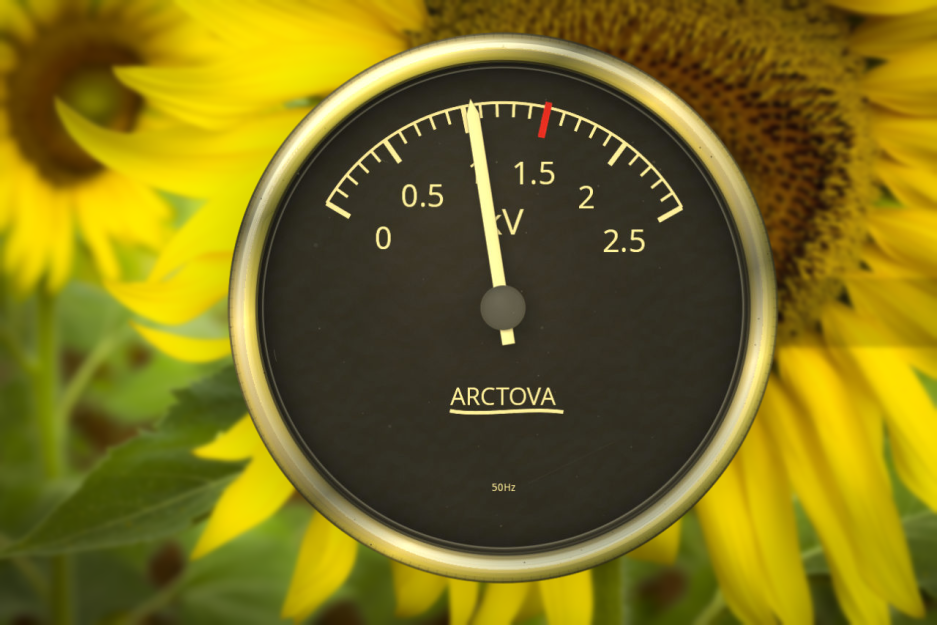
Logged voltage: 1.05 kV
